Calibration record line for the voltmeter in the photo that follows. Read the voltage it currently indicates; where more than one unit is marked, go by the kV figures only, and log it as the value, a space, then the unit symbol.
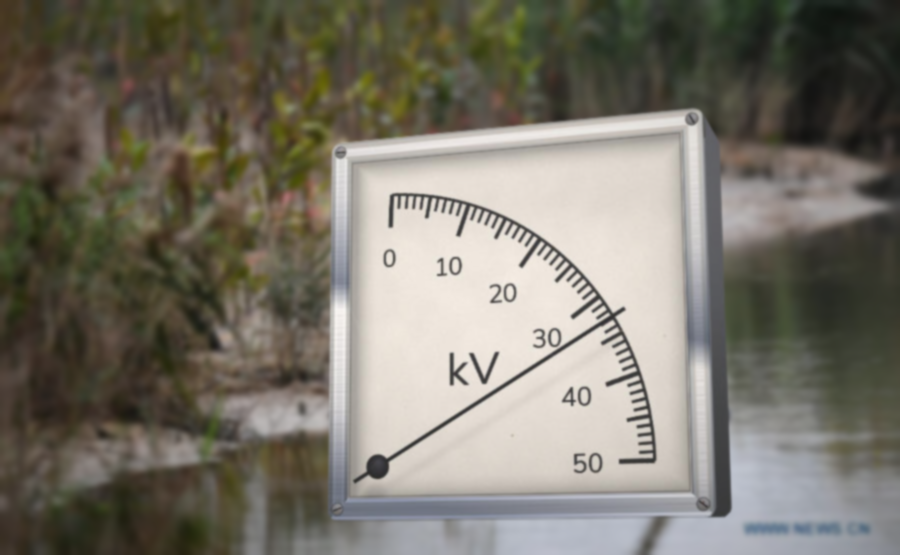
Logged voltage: 33 kV
